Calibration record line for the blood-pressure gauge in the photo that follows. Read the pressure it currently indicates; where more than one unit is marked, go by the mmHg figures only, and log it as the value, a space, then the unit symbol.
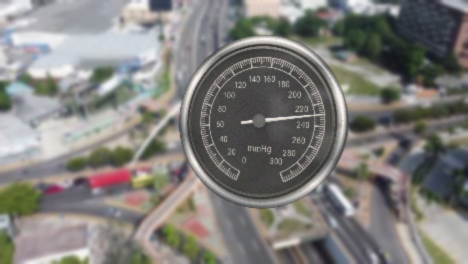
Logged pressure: 230 mmHg
